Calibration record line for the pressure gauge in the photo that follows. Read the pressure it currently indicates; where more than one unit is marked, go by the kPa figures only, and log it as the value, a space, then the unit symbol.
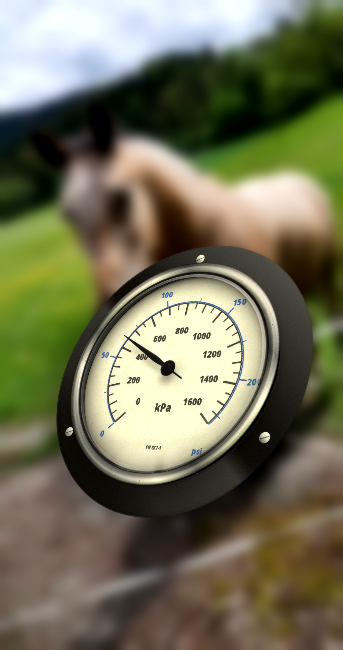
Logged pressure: 450 kPa
